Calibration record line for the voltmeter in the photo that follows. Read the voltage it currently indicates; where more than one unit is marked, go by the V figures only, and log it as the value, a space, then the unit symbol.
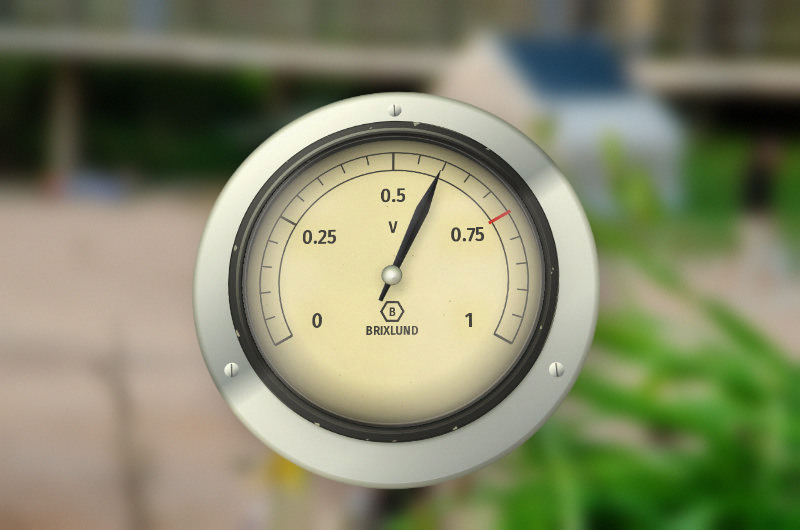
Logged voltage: 0.6 V
